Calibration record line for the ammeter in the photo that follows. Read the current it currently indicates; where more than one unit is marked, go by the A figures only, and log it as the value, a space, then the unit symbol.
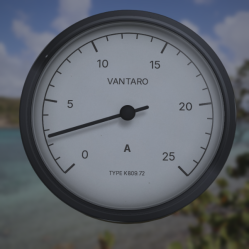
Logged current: 2.5 A
